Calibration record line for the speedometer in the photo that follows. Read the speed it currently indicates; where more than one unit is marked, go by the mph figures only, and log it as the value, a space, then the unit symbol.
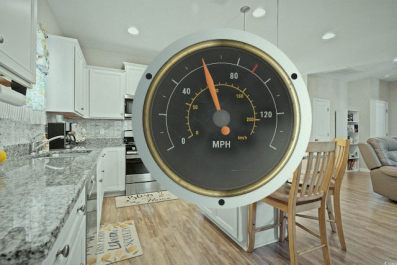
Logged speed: 60 mph
